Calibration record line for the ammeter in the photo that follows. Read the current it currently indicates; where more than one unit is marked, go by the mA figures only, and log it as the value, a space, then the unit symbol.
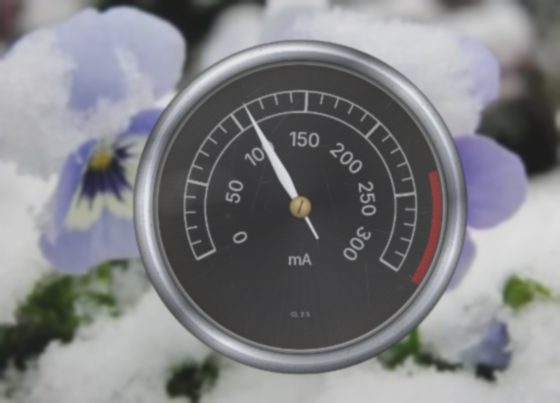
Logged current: 110 mA
